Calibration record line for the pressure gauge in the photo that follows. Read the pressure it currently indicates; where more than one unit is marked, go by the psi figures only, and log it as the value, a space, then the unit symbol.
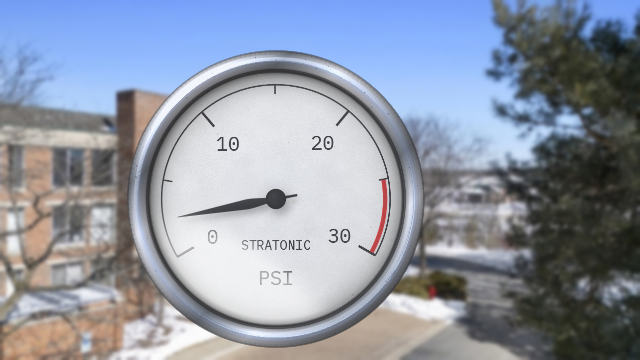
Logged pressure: 2.5 psi
